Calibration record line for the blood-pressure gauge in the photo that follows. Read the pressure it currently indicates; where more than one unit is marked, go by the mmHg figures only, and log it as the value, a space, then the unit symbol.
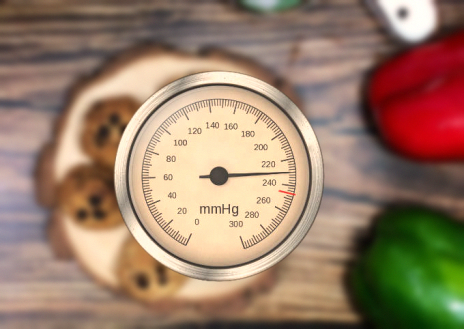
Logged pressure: 230 mmHg
